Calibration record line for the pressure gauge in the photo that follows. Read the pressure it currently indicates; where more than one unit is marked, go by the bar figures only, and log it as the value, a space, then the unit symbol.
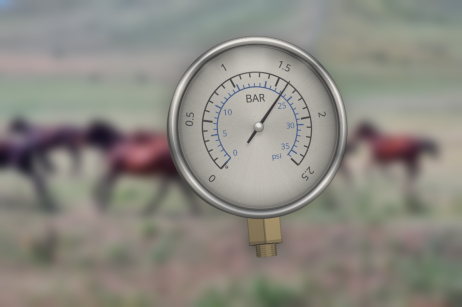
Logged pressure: 1.6 bar
